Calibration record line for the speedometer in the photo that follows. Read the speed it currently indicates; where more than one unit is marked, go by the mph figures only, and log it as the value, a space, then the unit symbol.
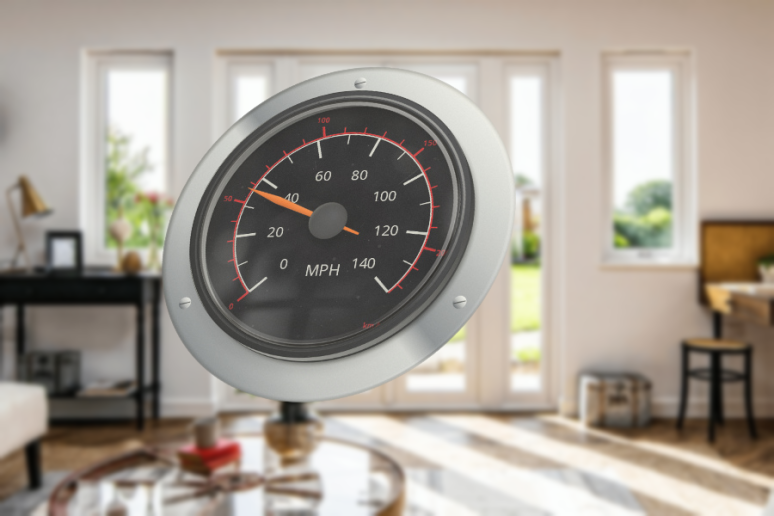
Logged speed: 35 mph
